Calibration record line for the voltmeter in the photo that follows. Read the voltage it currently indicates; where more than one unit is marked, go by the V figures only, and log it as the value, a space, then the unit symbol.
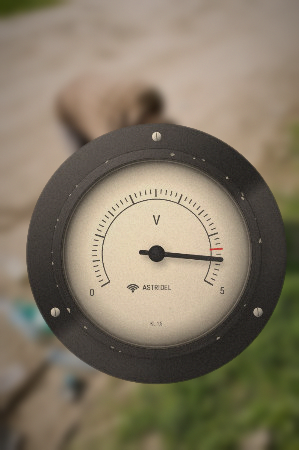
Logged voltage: 4.5 V
